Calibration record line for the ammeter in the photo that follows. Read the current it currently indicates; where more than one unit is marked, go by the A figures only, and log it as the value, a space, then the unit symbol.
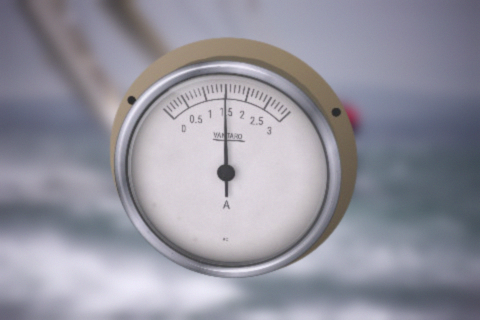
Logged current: 1.5 A
